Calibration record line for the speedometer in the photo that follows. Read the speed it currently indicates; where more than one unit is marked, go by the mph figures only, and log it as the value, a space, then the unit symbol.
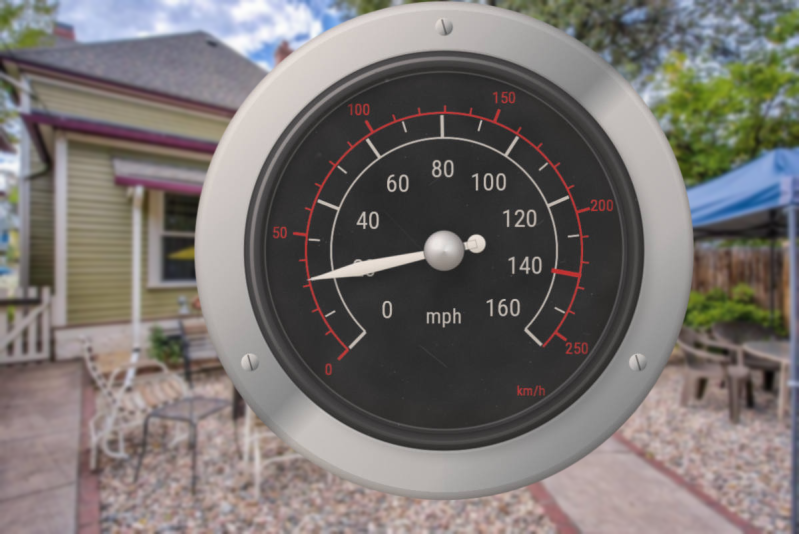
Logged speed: 20 mph
